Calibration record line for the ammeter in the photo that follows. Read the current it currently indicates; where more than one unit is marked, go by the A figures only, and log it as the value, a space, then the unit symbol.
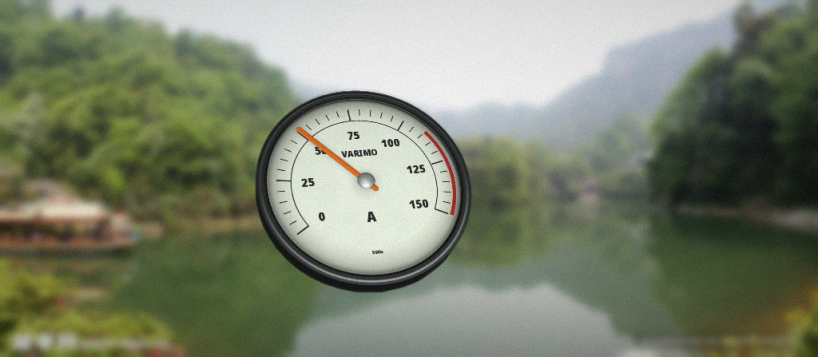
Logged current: 50 A
